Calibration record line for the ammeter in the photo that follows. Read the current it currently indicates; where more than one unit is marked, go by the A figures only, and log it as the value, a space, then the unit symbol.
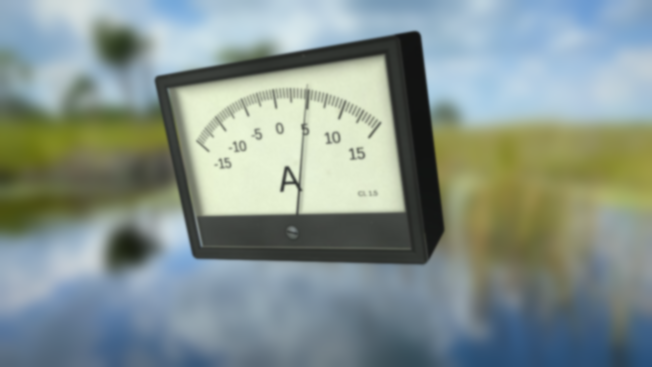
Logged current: 5 A
